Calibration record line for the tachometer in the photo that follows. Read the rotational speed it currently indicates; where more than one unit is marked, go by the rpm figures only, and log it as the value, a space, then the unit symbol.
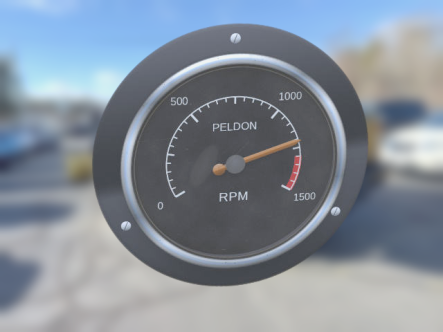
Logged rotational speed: 1200 rpm
